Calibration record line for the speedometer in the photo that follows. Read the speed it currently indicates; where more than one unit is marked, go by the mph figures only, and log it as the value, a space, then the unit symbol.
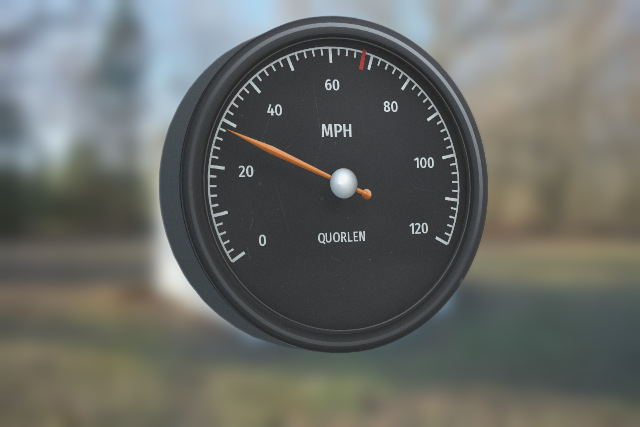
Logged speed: 28 mph
